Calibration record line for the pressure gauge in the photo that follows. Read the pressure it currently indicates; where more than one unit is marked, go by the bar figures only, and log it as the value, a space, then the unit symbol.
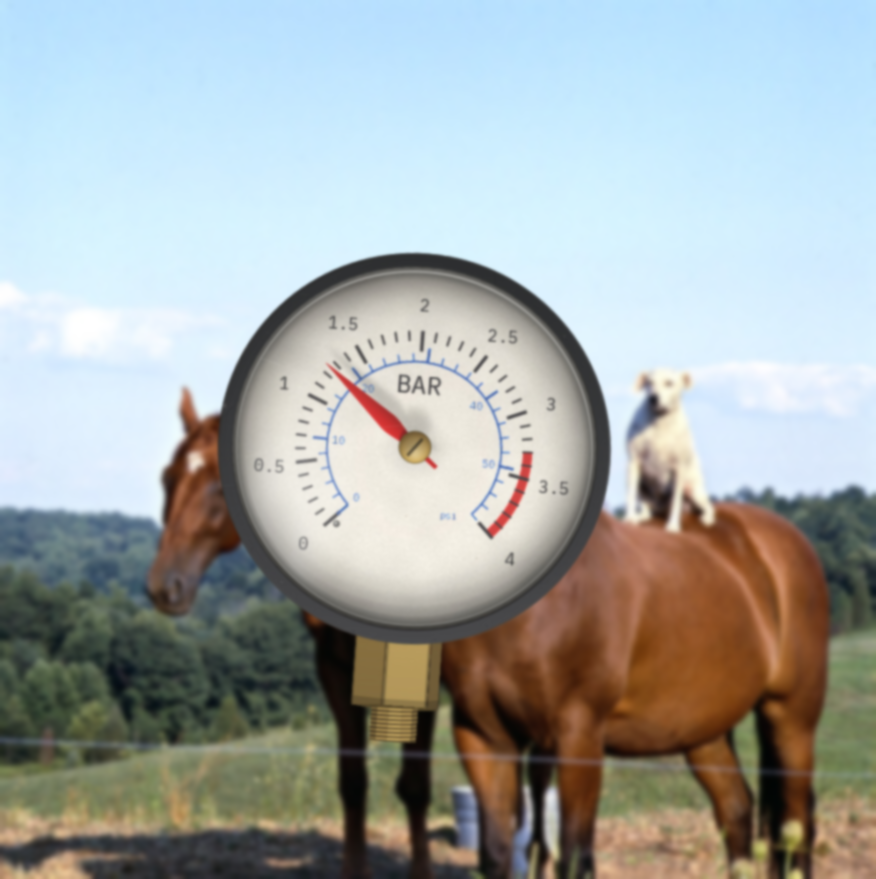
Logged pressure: 1.25 bar
